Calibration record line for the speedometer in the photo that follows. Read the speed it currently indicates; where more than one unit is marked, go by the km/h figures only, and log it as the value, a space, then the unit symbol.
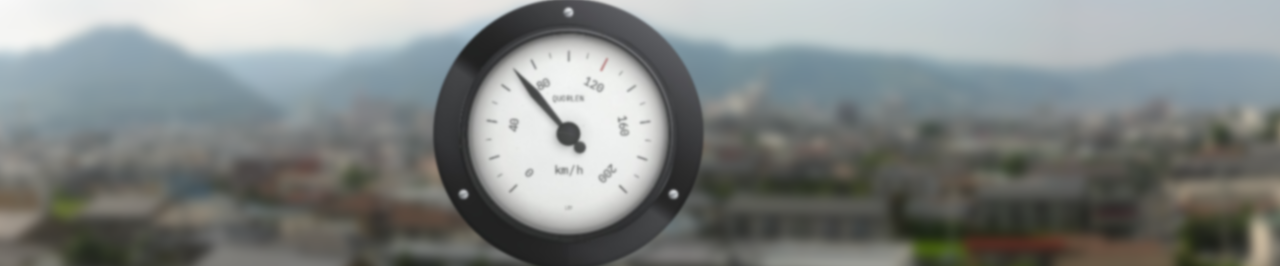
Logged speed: 70 km/h
